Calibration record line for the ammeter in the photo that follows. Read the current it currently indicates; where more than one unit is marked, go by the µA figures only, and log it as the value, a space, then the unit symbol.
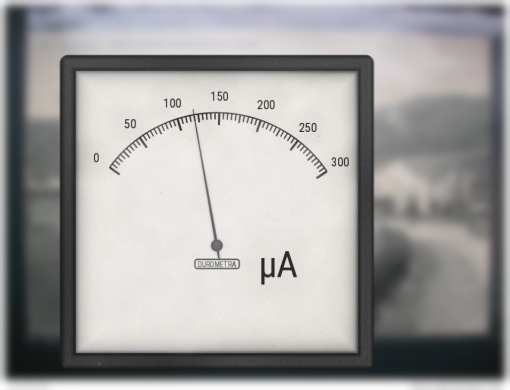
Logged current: 120 µA
